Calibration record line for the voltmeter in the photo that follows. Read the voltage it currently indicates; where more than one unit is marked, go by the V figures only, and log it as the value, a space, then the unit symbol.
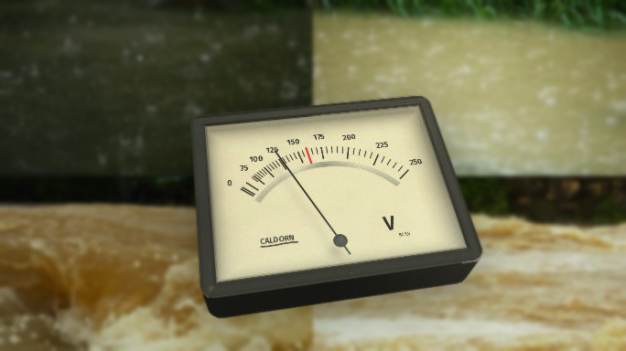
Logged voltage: 125 V
